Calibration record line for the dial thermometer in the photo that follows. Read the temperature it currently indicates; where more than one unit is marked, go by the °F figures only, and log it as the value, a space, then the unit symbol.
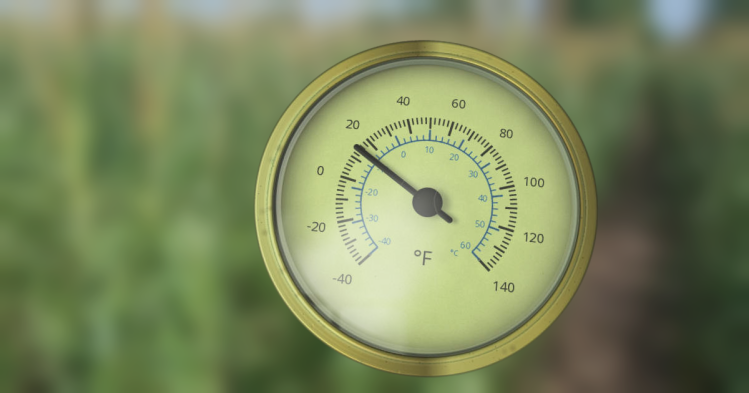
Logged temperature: 14 °F
